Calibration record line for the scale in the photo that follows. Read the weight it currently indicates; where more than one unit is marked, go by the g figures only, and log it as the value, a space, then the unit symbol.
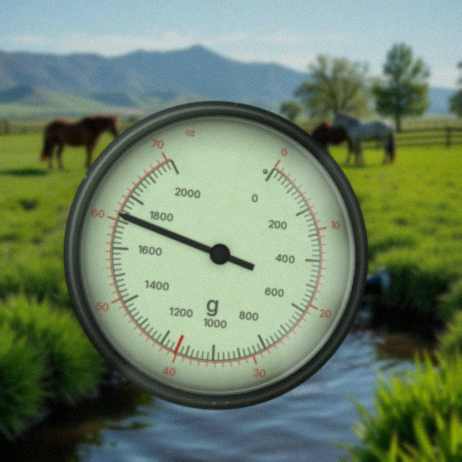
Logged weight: 1720 g
